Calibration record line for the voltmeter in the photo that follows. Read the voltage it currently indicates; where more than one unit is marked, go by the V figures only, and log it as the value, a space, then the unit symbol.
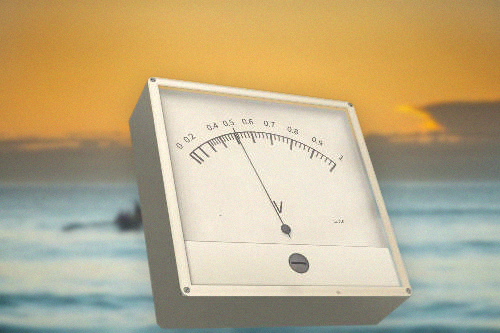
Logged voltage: 0.5 V
